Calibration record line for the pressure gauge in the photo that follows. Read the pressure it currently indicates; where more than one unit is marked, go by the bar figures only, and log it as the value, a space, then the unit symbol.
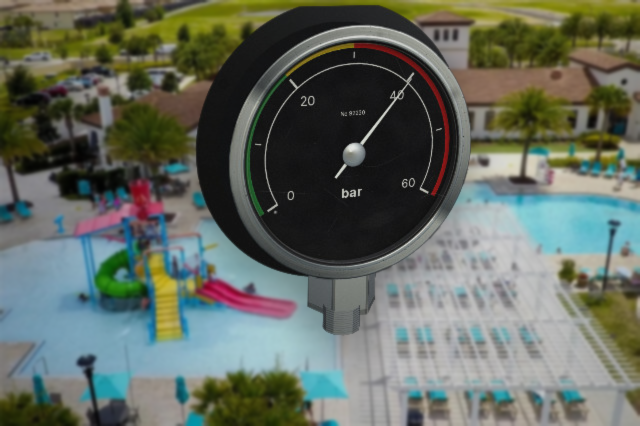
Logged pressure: 40 bar
